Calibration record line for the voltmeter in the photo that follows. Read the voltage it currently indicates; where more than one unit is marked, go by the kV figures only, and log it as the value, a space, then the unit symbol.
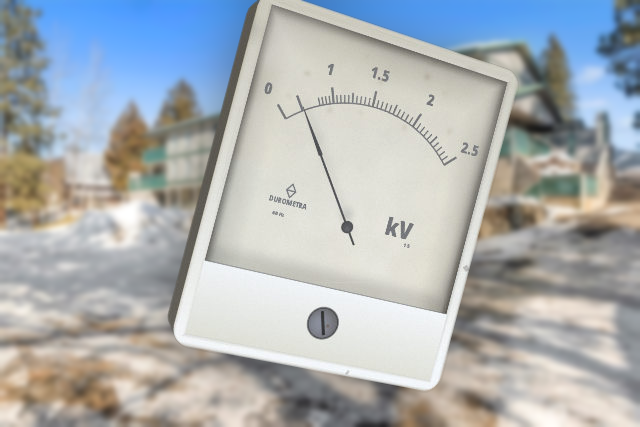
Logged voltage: 0.5 kV
